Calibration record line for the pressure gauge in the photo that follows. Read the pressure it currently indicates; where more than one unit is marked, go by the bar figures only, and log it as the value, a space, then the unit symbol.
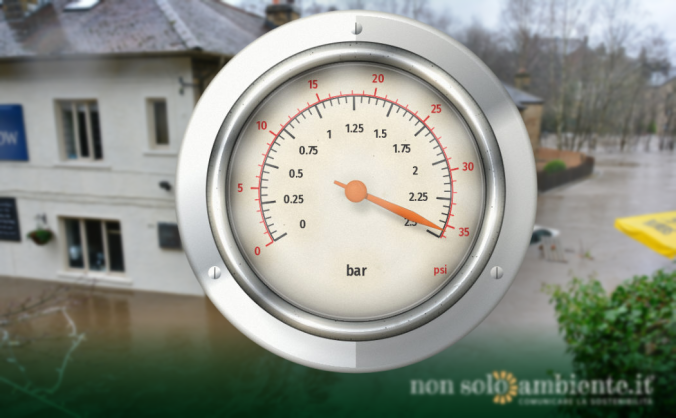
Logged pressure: 2.45 bar
